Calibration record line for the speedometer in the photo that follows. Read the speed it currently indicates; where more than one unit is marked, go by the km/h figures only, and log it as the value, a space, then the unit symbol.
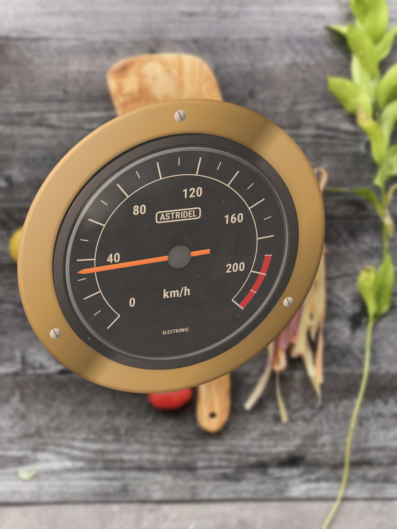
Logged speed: 35 km/h
